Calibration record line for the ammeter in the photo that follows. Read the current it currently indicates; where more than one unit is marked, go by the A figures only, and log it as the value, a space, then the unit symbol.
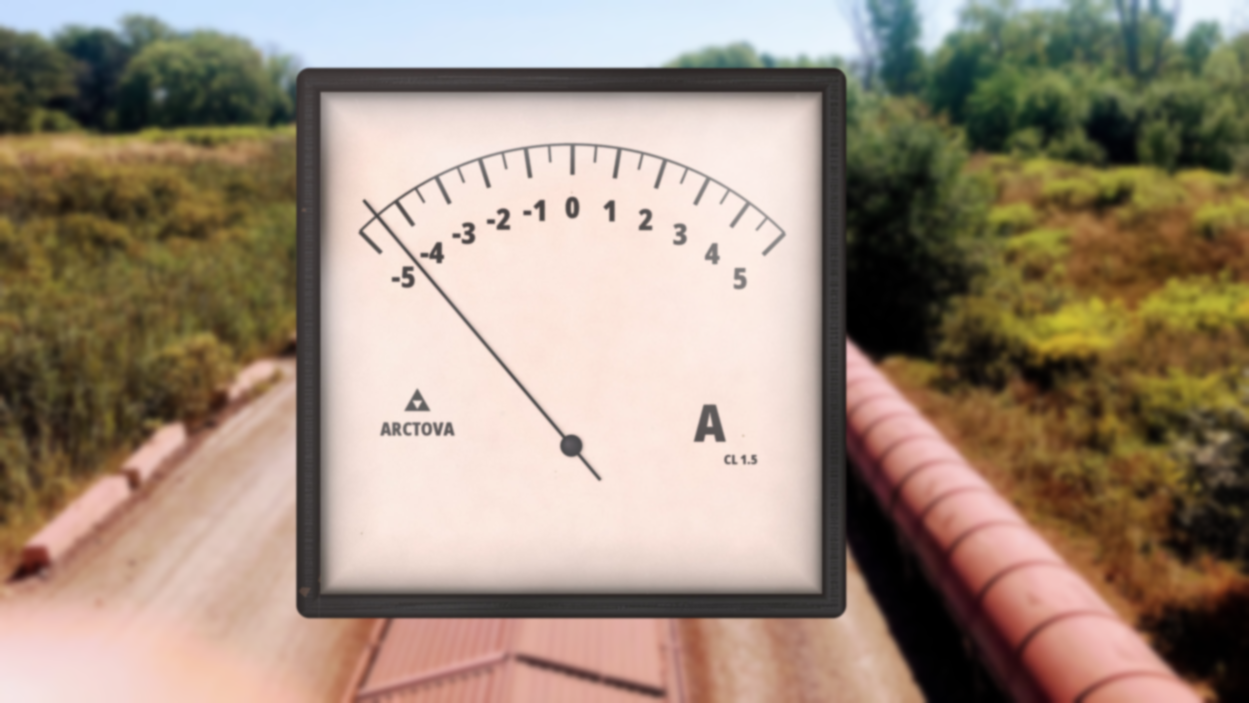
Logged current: -4.5 A
